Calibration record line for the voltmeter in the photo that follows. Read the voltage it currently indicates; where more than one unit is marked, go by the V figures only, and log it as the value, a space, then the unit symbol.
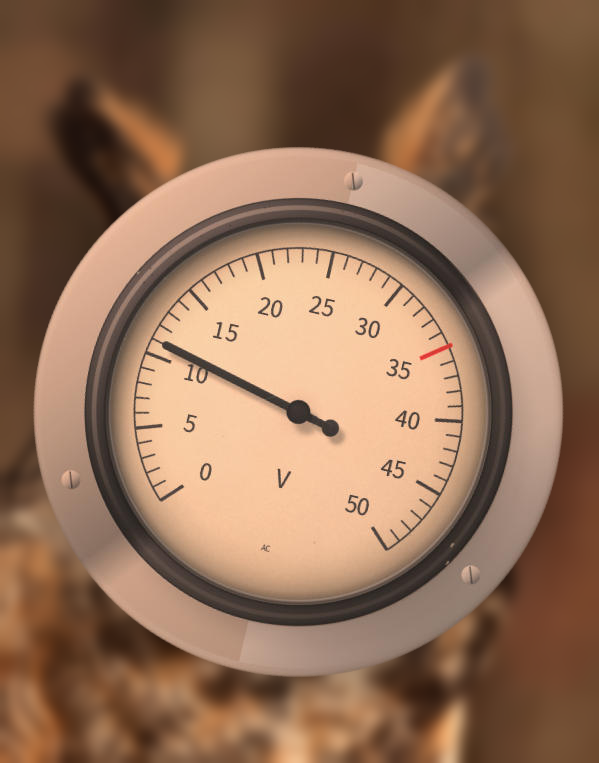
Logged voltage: 11 V
